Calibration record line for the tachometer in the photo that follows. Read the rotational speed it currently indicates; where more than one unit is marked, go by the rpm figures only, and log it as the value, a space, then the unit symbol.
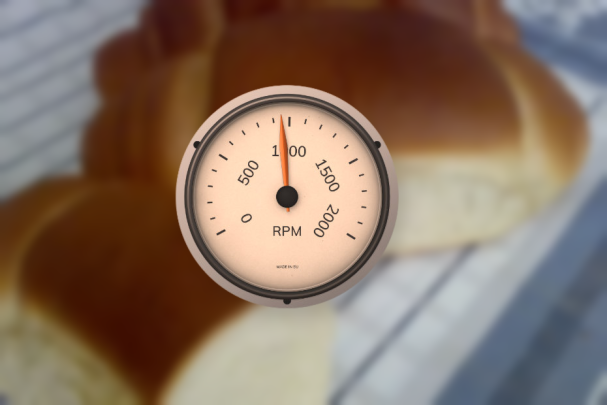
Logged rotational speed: 950 rpm
